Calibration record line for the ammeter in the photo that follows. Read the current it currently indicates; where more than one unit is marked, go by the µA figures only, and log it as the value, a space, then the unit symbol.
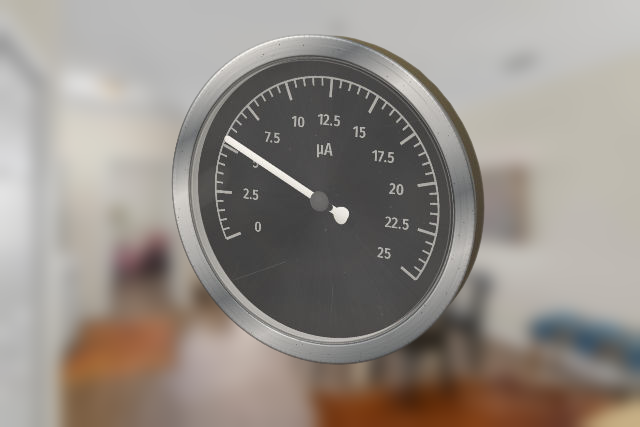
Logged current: 5.5 µA
